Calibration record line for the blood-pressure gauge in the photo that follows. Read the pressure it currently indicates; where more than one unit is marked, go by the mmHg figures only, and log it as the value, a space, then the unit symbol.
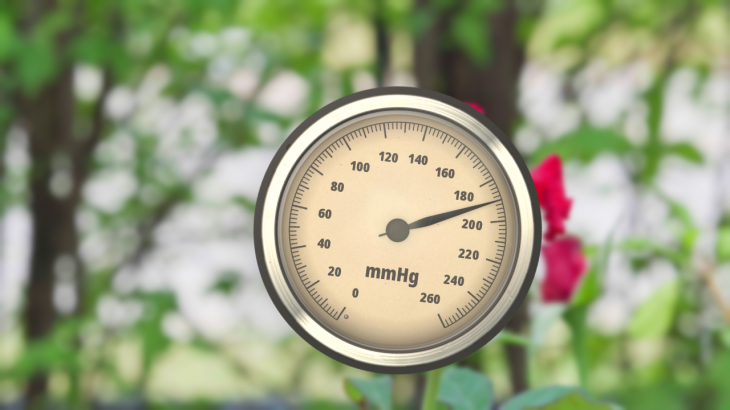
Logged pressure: 190 mmHg
